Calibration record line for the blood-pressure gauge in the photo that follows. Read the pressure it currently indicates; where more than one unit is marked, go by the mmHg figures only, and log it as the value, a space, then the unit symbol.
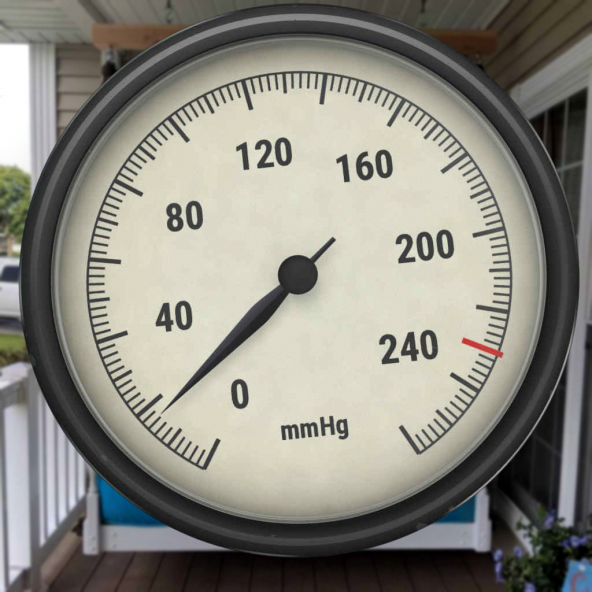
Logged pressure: 16 mmHg
